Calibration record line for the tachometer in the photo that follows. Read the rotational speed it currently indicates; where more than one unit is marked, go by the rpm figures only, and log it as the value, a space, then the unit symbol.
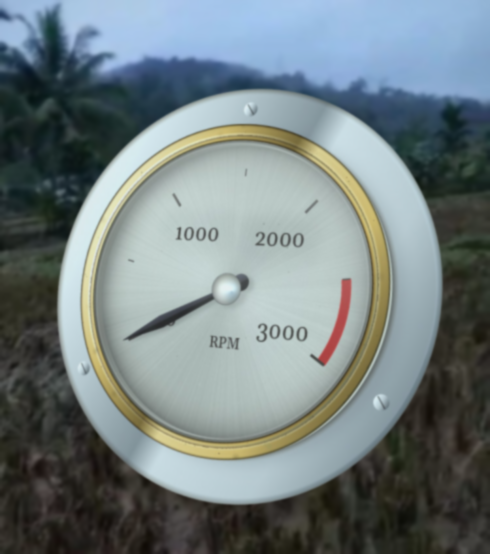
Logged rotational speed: 0 rpm
